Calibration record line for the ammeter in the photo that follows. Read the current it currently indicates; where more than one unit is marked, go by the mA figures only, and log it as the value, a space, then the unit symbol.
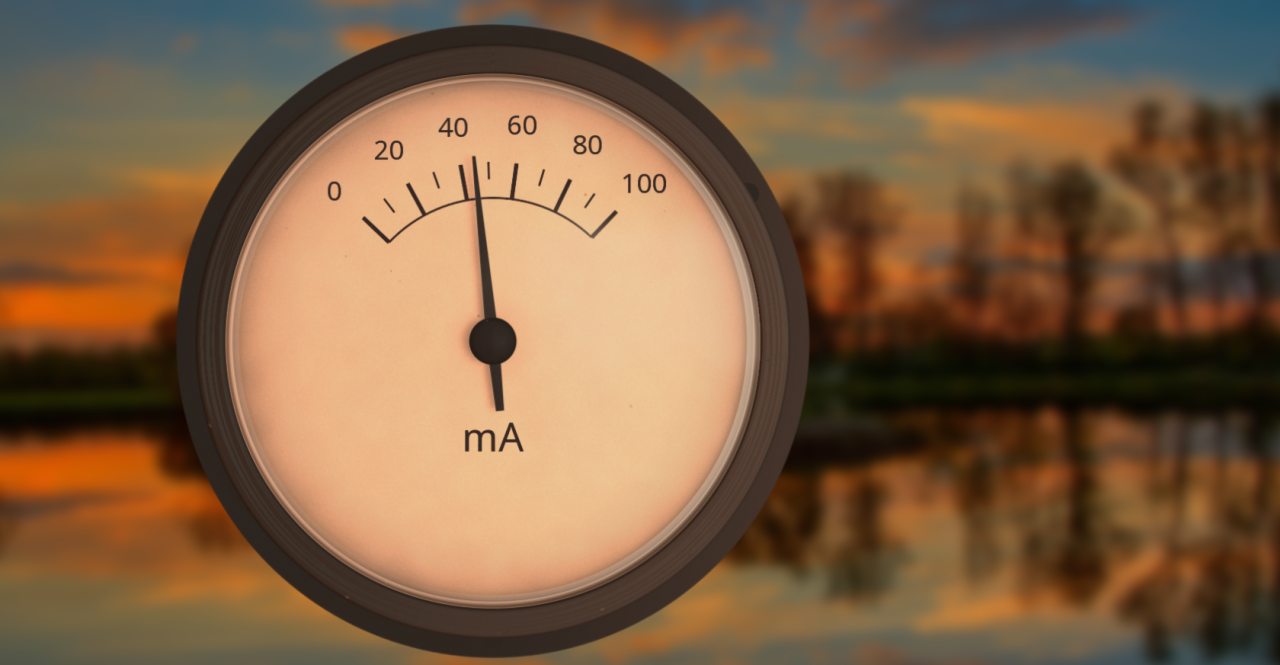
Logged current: 45 mA
